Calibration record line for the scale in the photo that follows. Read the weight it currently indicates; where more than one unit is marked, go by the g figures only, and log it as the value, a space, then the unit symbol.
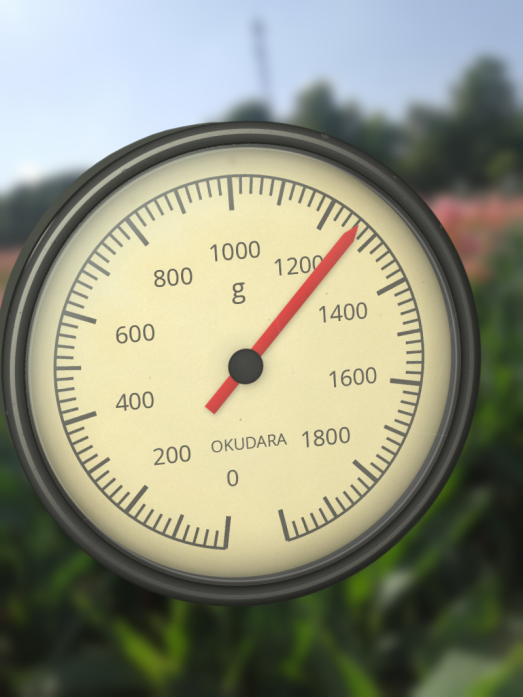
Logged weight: 1260 g
